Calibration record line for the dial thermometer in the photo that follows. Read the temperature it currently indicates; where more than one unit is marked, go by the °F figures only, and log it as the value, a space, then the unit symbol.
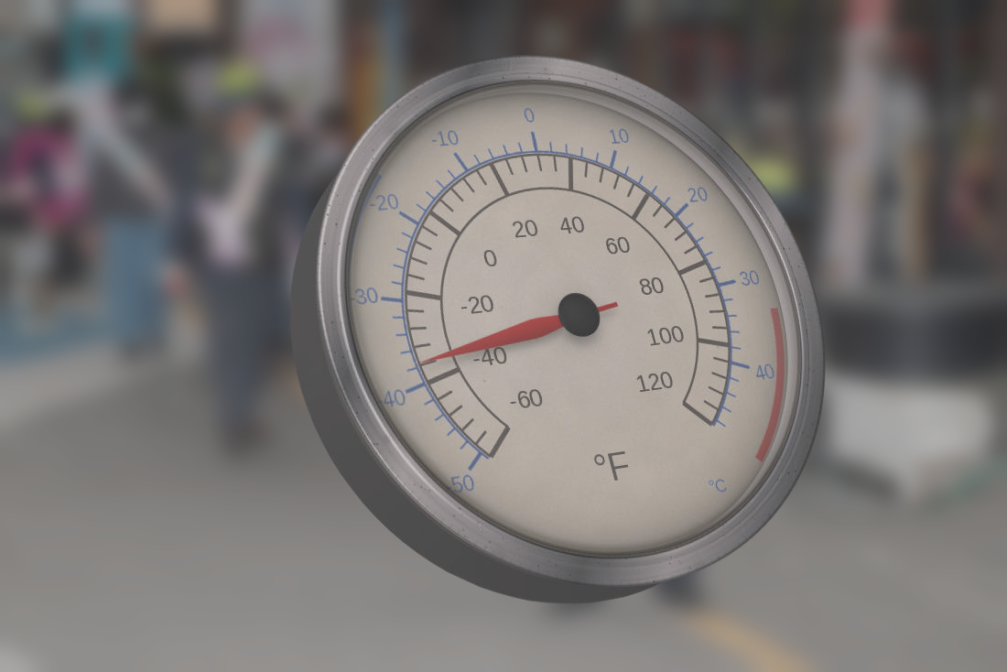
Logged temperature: -36 °F
